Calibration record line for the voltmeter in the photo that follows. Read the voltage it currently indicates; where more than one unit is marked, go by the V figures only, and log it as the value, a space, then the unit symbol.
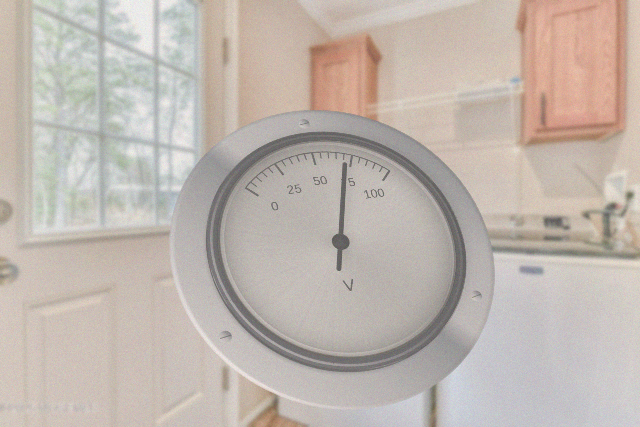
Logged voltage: 70 V
